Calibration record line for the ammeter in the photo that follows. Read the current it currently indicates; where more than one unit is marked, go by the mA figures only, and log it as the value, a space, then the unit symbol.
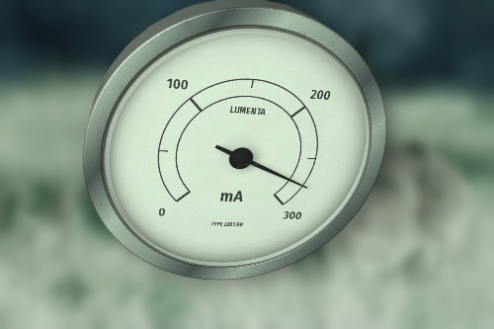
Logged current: 275 mA
